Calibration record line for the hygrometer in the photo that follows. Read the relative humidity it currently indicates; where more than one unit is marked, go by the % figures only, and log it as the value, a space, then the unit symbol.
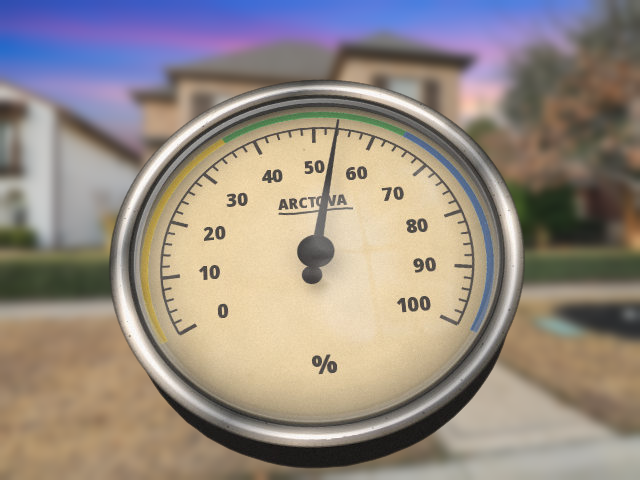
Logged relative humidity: 54 %
